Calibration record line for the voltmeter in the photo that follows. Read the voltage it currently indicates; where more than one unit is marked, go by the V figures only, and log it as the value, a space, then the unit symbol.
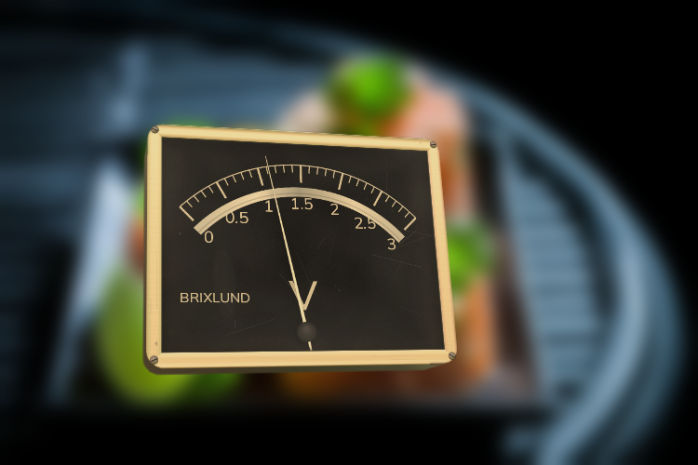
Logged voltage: 1.1 V
